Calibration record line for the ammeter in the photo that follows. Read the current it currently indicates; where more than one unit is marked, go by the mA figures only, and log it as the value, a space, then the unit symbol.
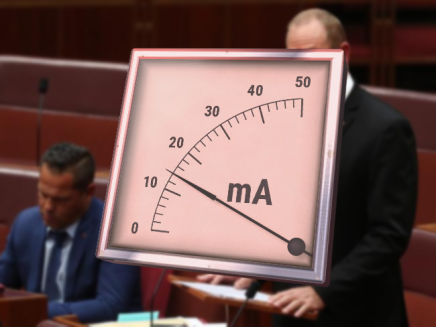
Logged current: 14 mA
